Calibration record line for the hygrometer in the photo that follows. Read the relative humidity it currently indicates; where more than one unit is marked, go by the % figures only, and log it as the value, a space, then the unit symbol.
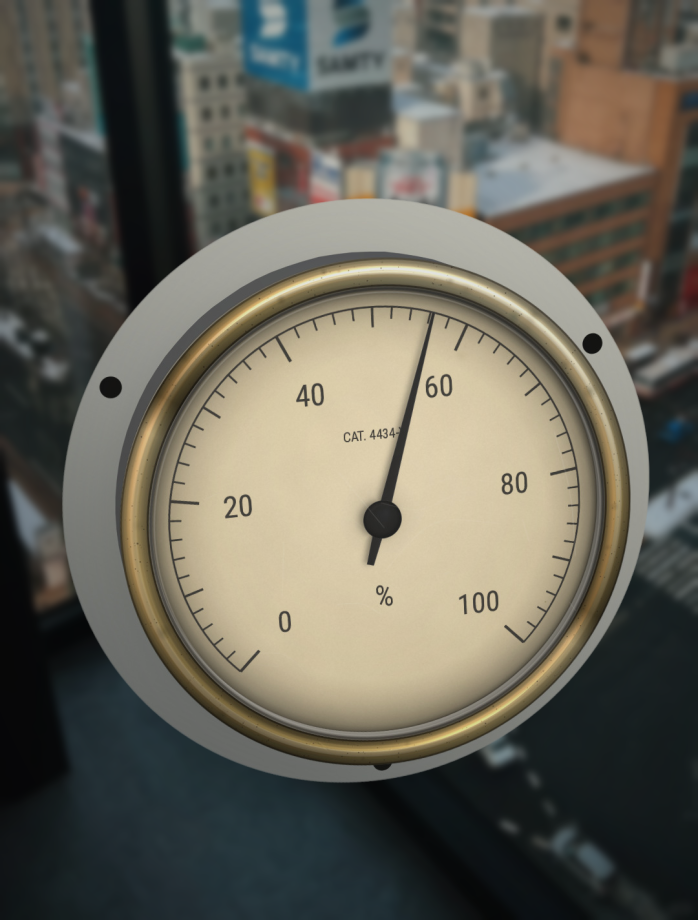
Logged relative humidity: 56 %
